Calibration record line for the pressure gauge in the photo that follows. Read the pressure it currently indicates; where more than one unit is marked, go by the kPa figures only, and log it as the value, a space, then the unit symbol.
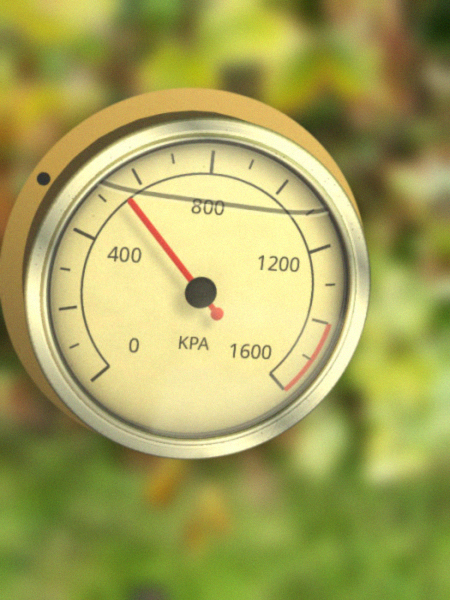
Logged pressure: 550 kPa
